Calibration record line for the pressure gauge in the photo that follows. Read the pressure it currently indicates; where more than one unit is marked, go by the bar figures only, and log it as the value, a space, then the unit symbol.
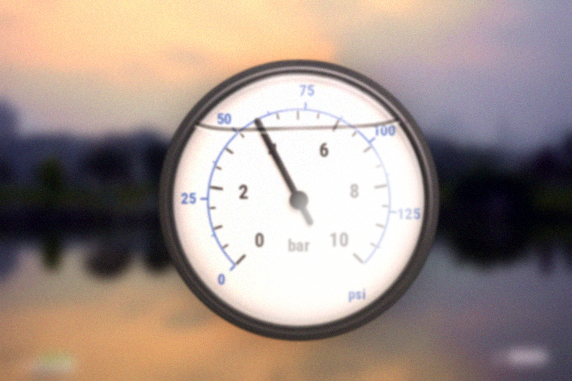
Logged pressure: 4 bar
